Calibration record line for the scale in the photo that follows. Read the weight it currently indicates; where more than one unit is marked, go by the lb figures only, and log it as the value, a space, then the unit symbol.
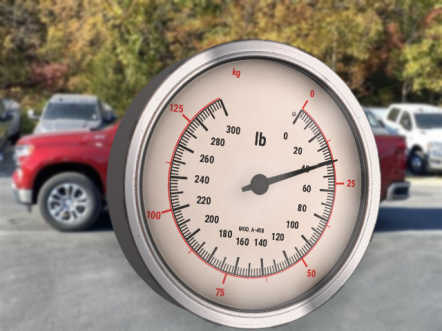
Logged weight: 40 lb
